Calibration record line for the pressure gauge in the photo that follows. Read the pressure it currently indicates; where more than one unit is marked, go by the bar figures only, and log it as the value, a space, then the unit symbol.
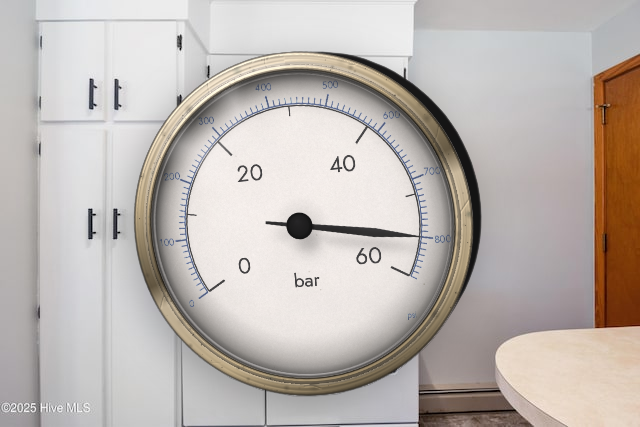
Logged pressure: 55 bar
